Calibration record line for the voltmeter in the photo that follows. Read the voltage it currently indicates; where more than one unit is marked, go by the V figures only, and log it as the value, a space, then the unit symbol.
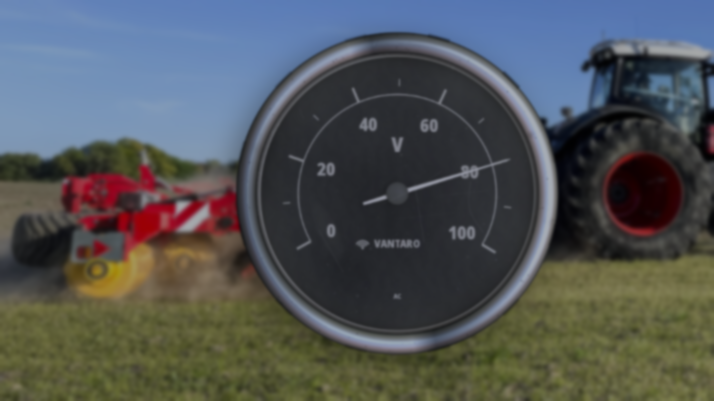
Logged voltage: 80 V
